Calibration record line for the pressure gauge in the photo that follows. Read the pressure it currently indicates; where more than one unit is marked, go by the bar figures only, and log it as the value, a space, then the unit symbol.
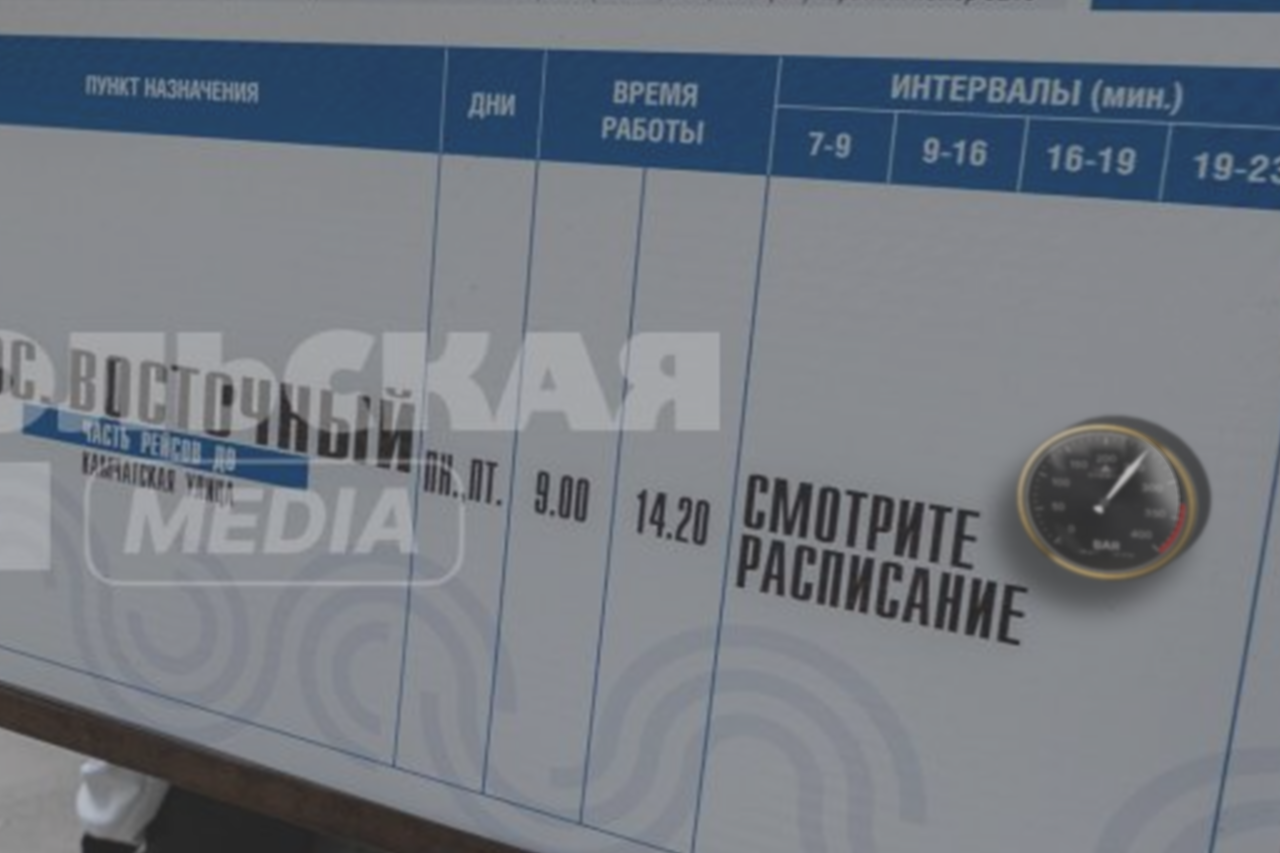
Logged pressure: 250 bar
